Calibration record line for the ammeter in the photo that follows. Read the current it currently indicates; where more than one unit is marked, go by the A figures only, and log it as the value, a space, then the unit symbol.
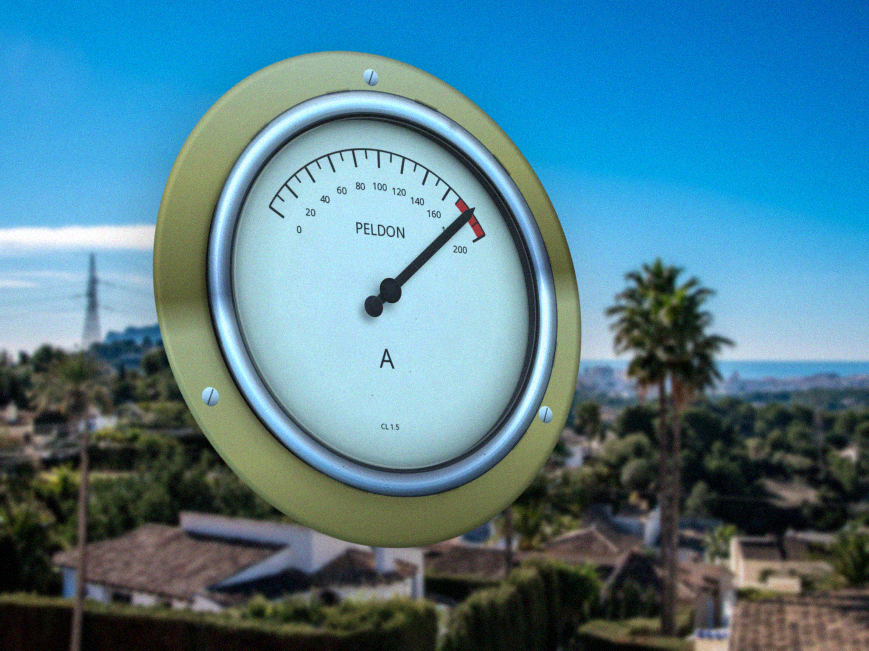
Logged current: 180 A
